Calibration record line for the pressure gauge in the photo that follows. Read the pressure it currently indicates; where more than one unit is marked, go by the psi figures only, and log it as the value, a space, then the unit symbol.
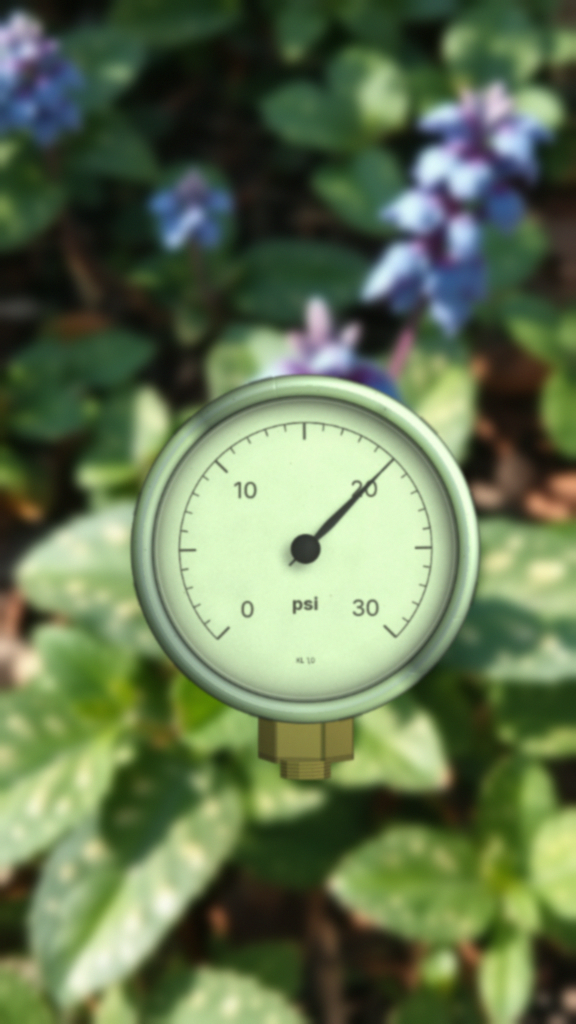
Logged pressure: 20 psi
